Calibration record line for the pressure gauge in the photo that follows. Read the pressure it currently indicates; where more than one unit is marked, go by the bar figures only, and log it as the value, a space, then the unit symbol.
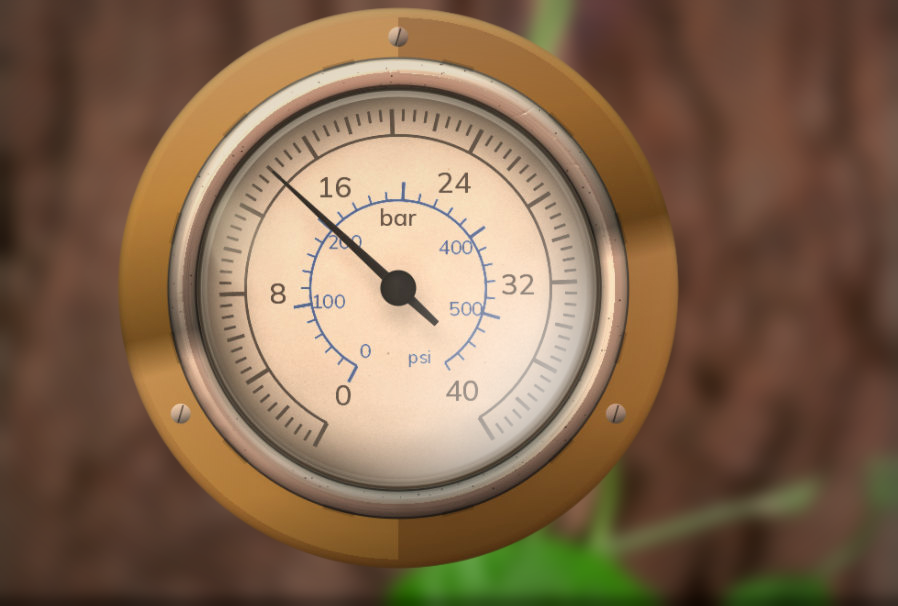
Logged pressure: 14 bar
